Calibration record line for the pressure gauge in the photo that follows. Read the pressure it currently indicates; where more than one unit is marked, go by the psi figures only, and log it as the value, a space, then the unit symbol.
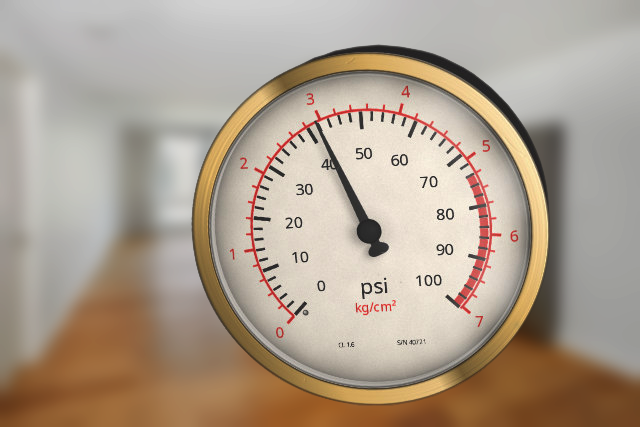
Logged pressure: 42 psi
